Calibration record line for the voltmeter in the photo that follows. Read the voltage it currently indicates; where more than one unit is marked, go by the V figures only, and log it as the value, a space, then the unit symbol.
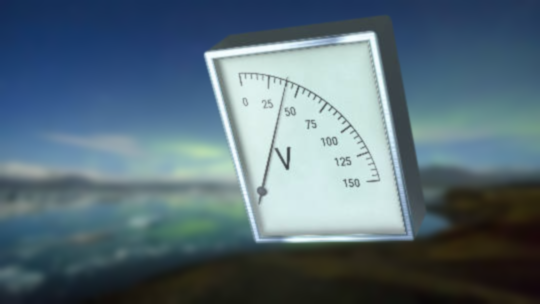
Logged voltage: 40 V
